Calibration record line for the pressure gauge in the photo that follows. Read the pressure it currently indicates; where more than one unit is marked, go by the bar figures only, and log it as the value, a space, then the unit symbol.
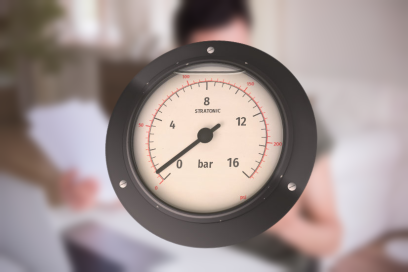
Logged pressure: 0.5 bar
